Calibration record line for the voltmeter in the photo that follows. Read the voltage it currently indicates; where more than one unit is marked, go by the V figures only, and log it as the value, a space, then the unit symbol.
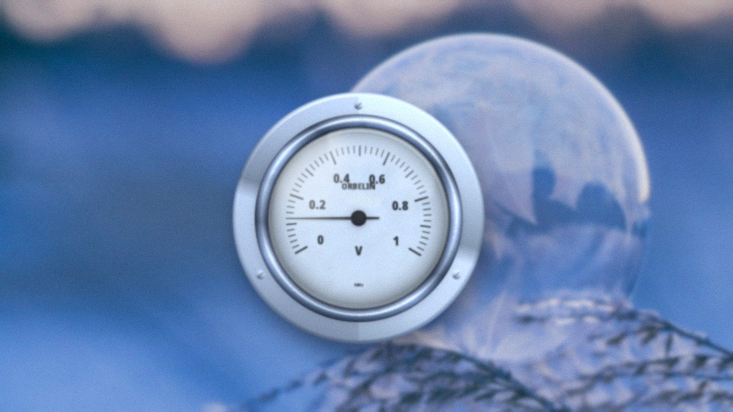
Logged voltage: 0.12 V
